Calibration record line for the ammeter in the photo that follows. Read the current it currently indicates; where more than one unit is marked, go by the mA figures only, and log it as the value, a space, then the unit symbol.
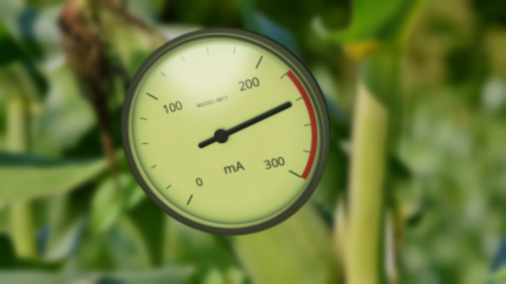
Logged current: 240 mA
